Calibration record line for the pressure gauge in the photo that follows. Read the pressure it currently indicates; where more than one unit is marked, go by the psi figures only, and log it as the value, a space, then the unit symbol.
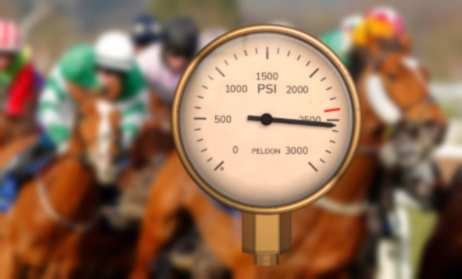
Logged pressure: 2550 psi
